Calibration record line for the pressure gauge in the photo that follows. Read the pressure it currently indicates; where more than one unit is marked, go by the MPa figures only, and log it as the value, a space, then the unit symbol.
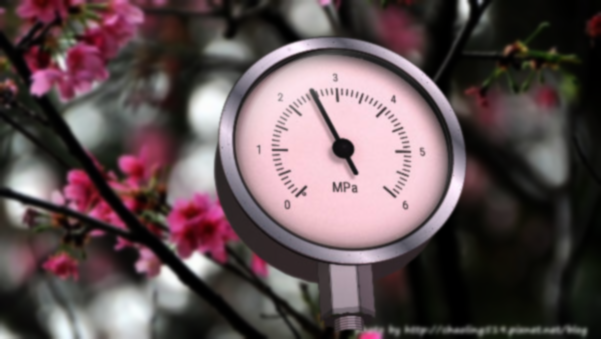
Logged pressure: 2.5 MPa
